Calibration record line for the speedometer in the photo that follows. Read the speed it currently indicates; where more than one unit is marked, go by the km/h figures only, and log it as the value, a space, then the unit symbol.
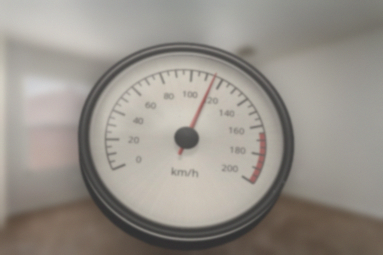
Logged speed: 115 km/h
